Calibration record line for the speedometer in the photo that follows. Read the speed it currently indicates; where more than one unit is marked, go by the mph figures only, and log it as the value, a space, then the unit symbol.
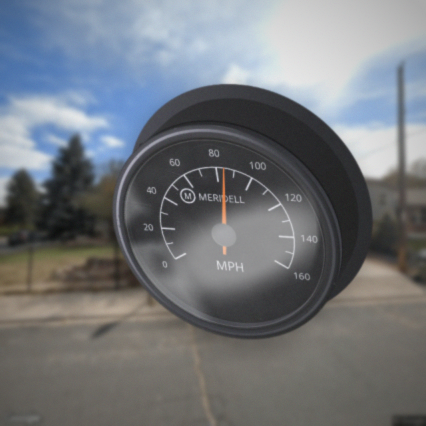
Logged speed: 85 mph
